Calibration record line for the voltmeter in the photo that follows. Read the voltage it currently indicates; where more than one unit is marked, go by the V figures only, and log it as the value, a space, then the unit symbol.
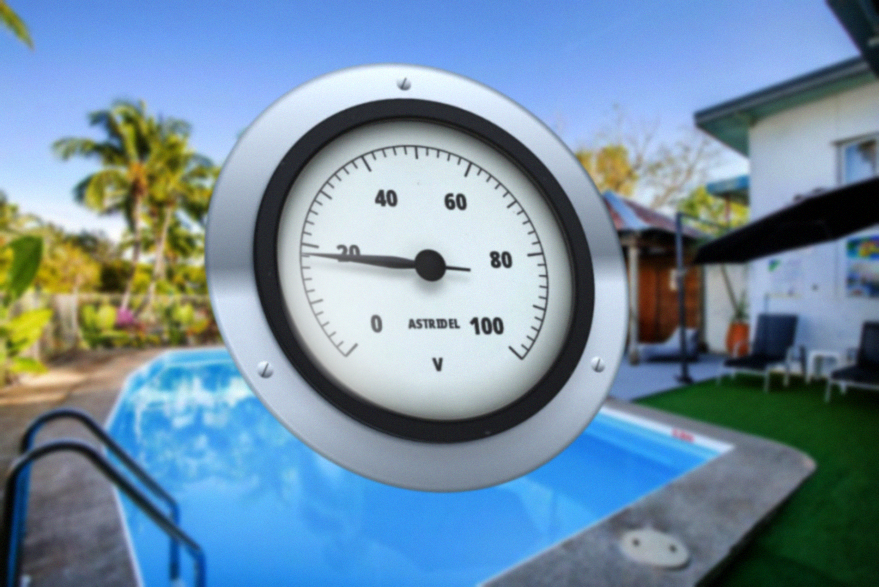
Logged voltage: 18 V
